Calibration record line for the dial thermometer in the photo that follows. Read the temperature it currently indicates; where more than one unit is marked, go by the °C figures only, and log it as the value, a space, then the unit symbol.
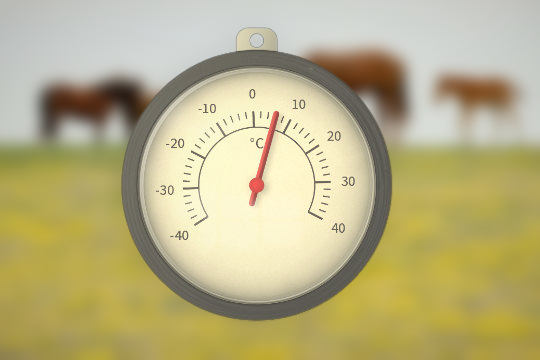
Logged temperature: 6 °C
